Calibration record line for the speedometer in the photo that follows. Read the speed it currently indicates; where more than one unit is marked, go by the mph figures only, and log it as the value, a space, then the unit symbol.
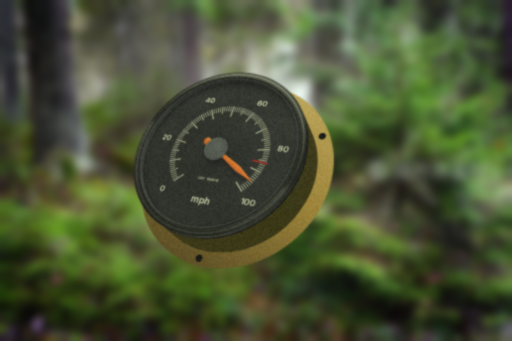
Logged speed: 95 mph
